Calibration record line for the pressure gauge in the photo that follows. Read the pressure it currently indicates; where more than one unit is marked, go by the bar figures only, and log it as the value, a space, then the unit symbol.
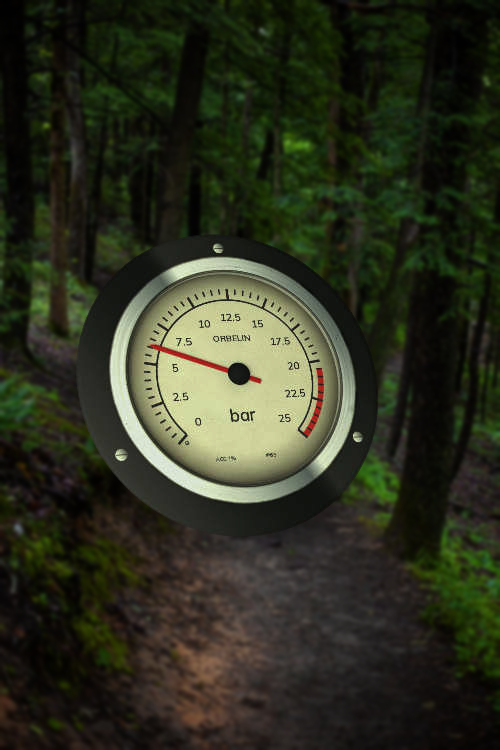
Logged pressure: 6 bar
